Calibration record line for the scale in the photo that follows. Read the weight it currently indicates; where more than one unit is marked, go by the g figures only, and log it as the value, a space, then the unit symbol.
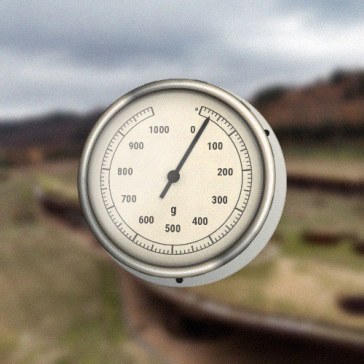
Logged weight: 30 g
